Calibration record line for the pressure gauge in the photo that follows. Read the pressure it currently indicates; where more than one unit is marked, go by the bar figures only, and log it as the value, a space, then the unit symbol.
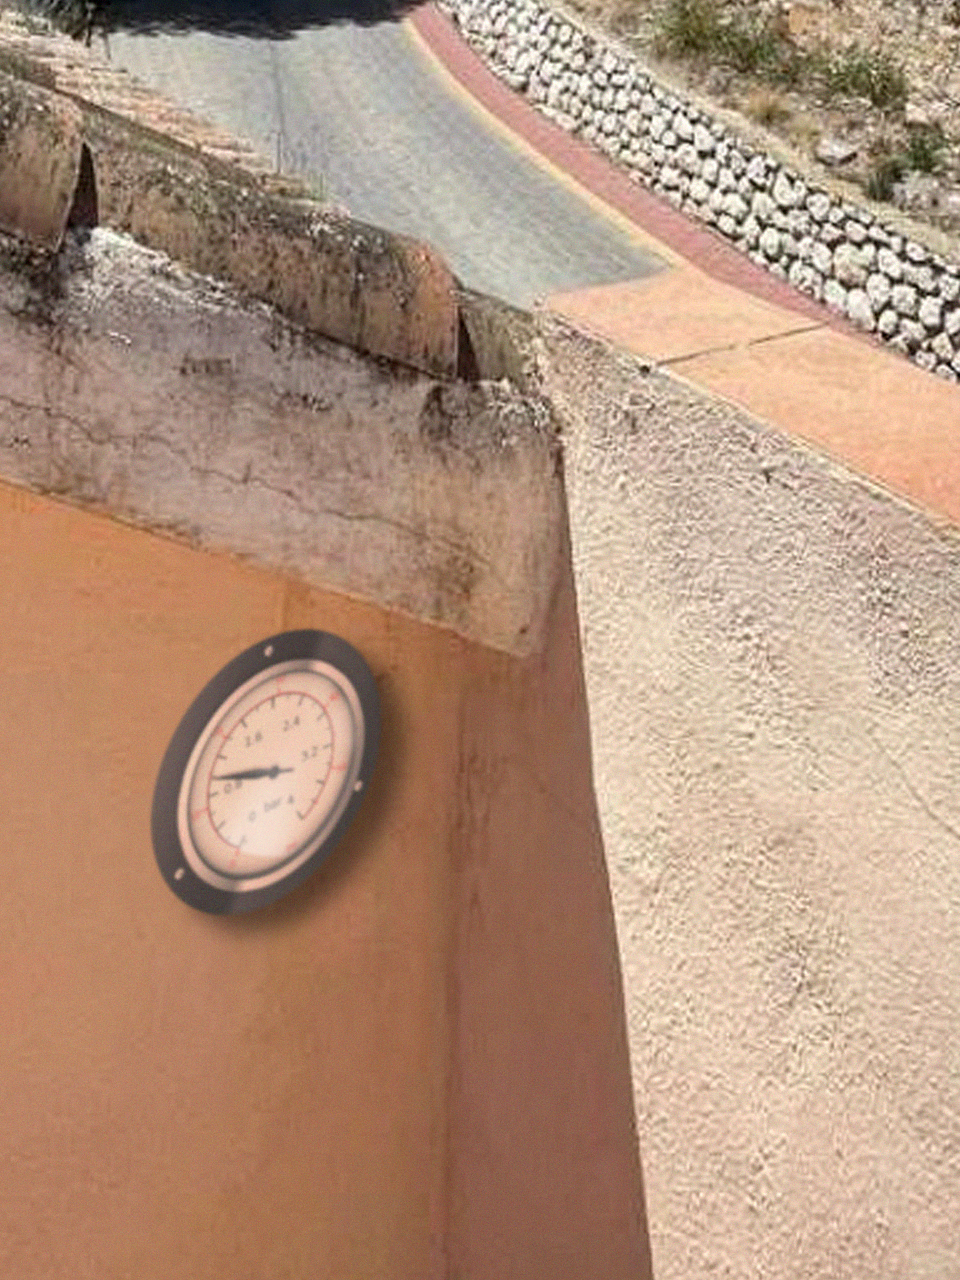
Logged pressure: 1 bar
